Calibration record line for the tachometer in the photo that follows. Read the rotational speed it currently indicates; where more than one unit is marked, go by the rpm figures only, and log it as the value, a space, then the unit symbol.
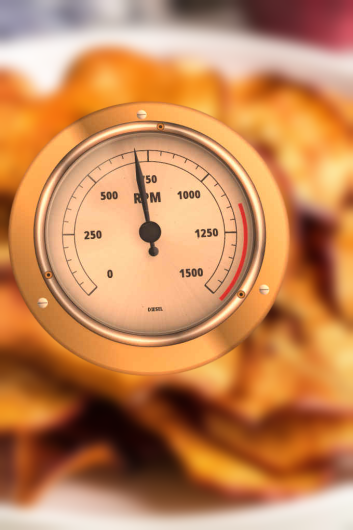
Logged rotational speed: 700 rpm
